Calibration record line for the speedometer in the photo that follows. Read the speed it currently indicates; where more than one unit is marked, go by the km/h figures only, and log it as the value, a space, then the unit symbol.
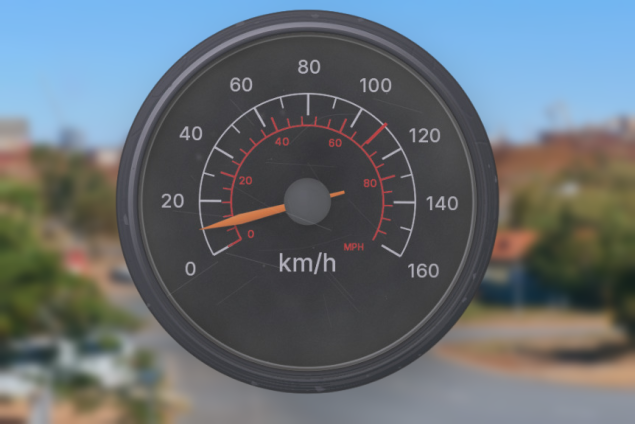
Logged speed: 10 km/h
